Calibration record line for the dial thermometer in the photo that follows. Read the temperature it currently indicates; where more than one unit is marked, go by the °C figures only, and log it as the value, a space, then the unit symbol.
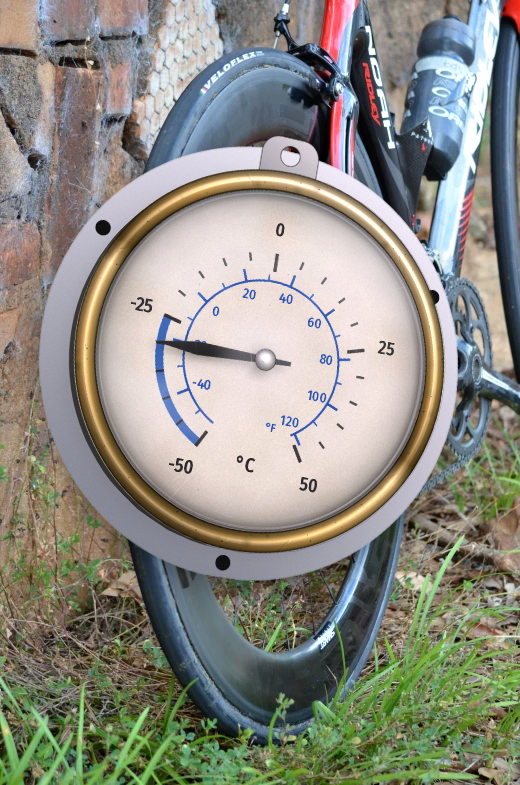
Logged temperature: -30 °C
